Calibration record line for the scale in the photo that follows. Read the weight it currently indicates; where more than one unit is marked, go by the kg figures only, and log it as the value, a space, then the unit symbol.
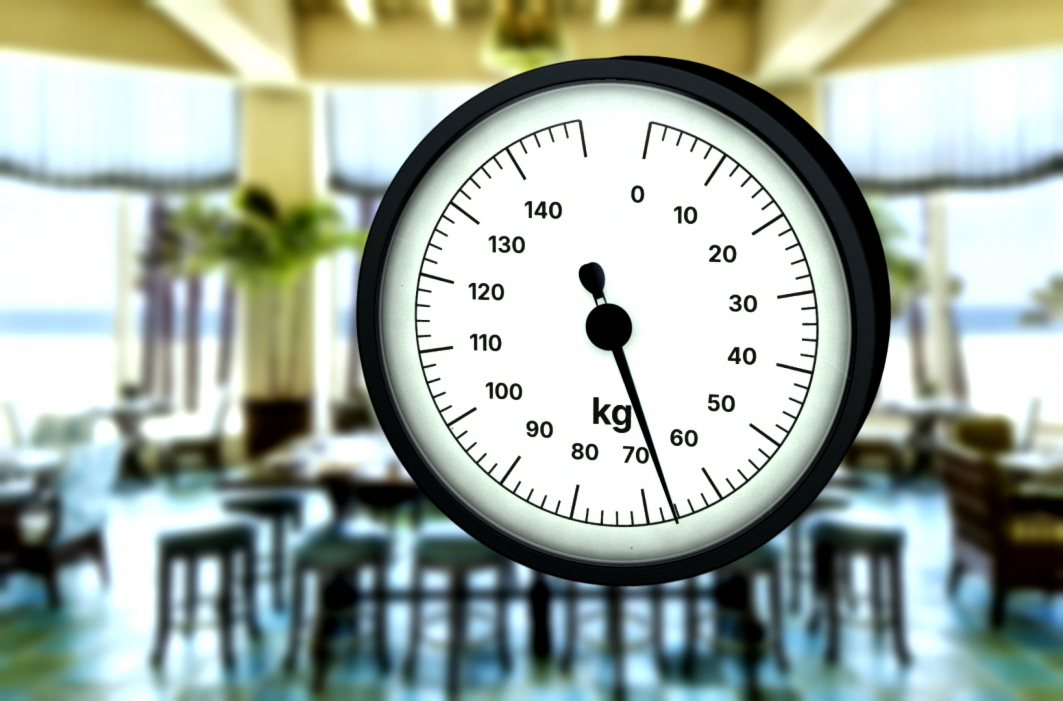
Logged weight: 66 kg
